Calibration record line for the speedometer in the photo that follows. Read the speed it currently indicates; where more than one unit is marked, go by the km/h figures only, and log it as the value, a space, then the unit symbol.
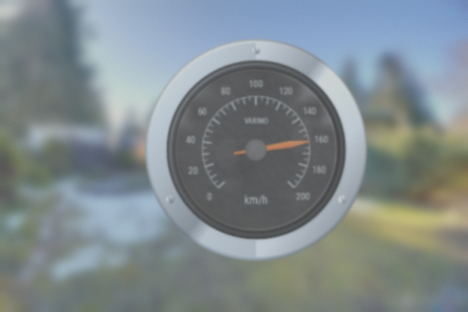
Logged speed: 160 km/h
